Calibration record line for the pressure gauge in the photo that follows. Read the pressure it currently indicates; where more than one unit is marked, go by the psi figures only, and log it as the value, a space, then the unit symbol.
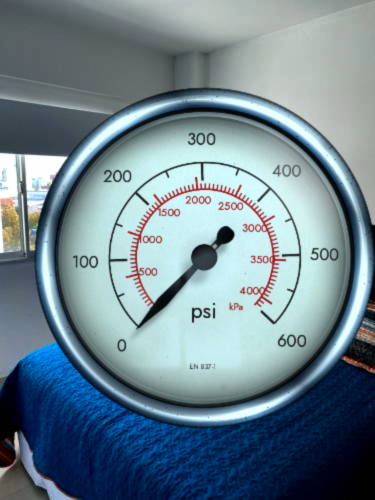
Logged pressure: 0 psi
